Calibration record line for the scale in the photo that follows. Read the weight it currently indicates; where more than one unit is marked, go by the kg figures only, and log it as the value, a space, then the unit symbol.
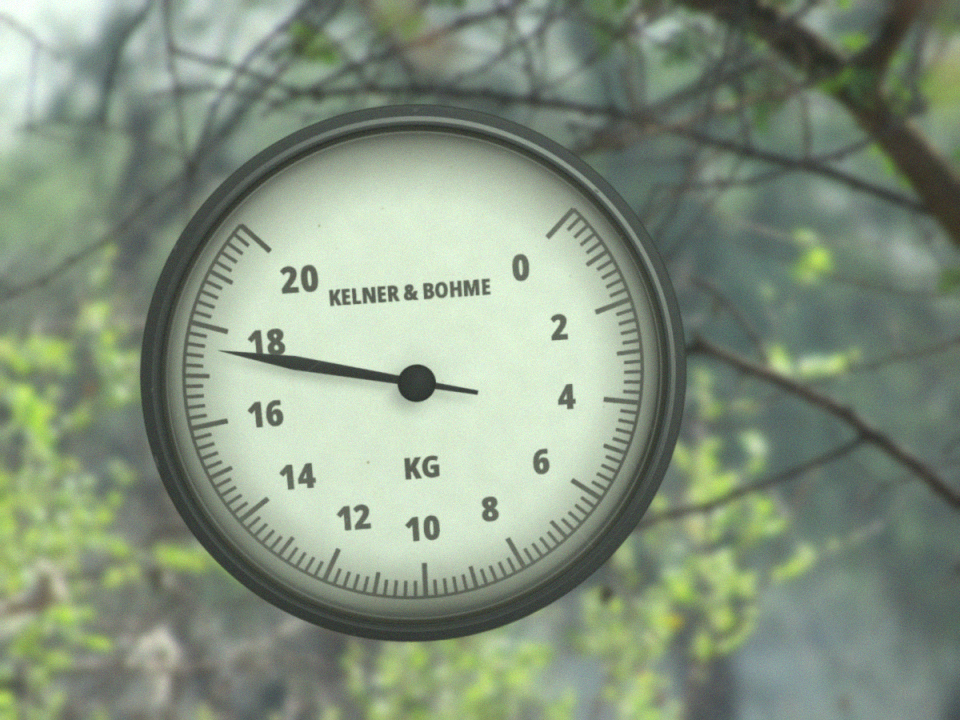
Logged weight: 17.6 kg
